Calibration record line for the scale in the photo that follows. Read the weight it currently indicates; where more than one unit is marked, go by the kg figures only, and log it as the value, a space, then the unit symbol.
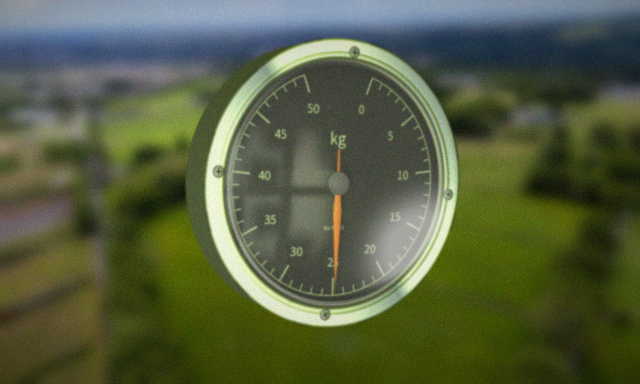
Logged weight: 25 kg
